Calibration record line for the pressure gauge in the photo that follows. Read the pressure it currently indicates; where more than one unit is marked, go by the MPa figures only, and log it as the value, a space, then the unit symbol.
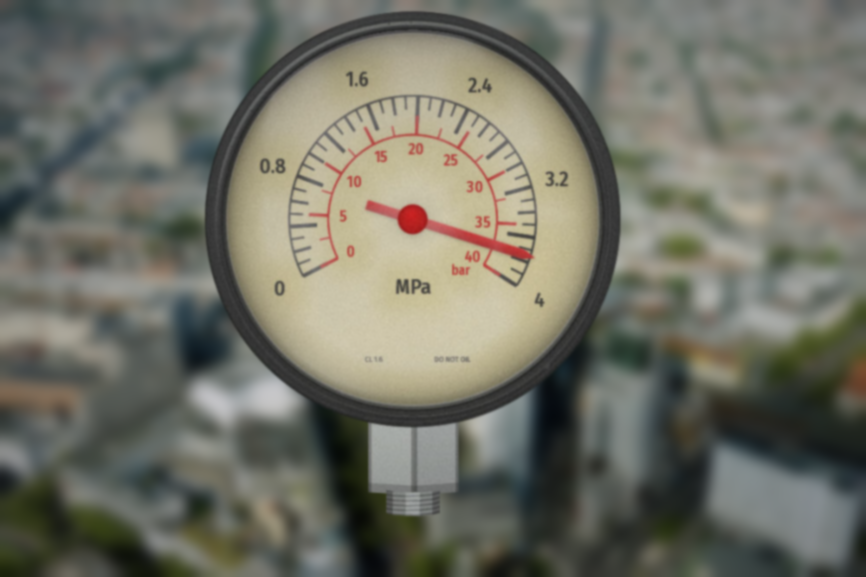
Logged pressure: 3.75 MPa
